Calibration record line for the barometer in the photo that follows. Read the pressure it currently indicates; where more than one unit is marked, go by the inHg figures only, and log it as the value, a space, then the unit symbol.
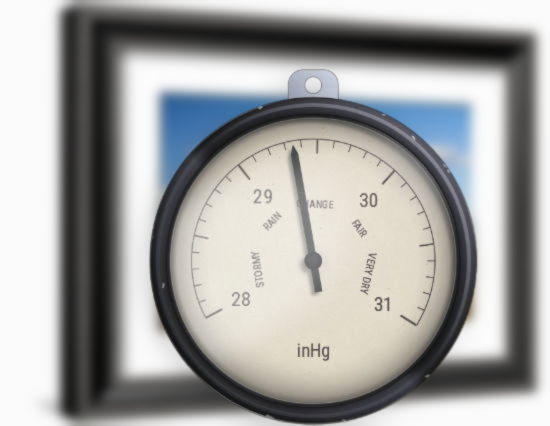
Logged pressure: 29.35 inHg
